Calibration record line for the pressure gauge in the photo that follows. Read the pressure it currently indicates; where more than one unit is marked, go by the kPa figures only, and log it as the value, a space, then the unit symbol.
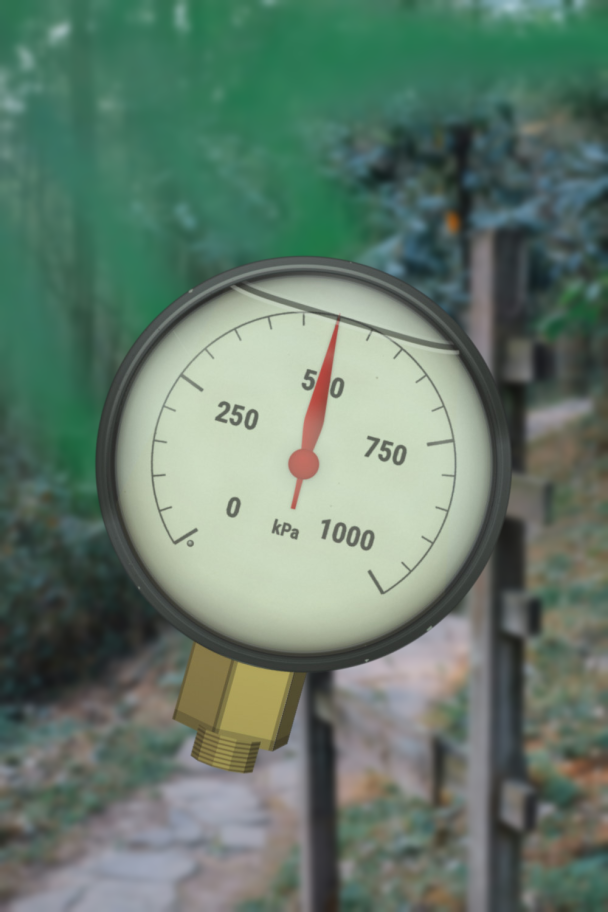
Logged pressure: 500 kPa
